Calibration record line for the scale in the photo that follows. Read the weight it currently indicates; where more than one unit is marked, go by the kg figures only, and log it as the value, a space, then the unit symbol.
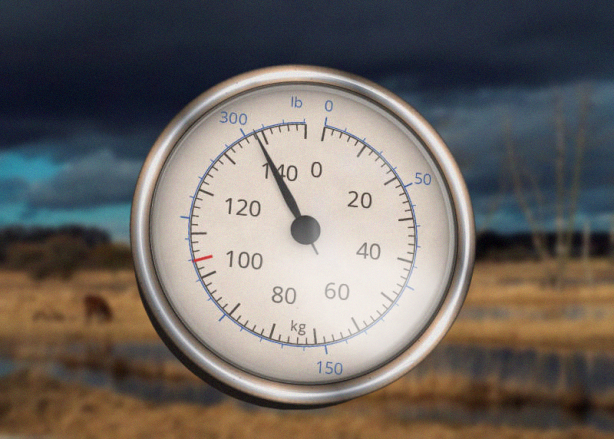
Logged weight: 138 kg
